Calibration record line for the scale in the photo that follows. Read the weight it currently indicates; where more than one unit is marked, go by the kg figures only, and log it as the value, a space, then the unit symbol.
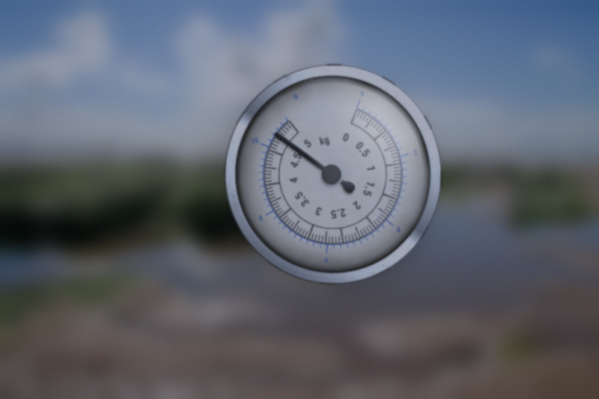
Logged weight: 4.75 kg
